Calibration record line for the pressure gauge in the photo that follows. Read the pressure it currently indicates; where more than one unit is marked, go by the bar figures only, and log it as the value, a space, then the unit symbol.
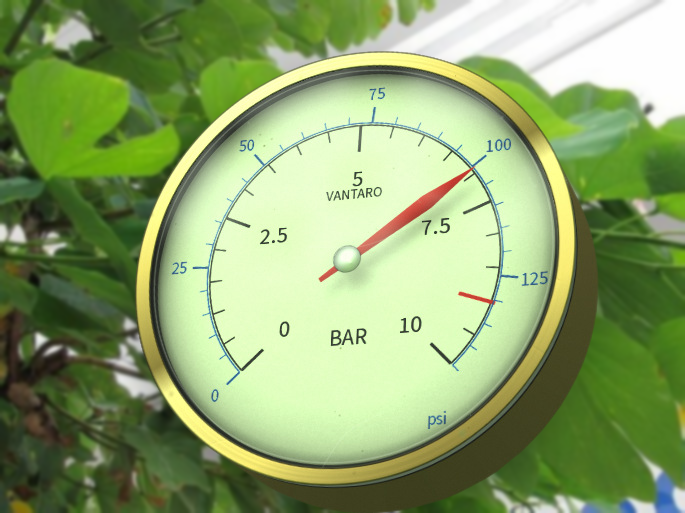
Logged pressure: 7 bar
